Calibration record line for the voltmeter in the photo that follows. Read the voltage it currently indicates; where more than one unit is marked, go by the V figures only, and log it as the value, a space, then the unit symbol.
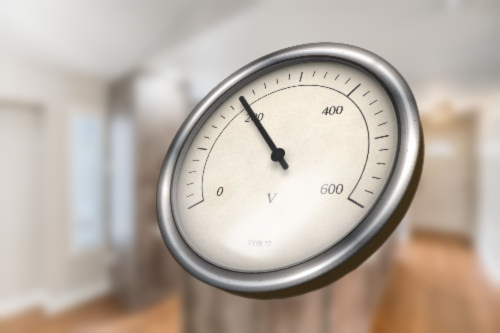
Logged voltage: 200 V
